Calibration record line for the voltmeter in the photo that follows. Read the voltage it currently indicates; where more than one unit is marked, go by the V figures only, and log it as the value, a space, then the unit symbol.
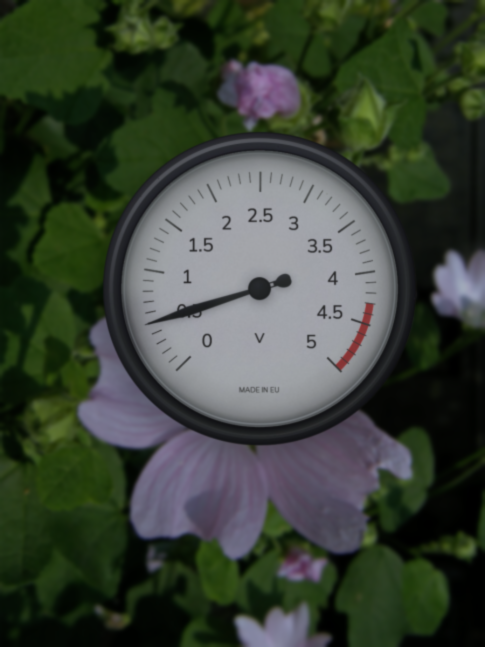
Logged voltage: 0.5 V
